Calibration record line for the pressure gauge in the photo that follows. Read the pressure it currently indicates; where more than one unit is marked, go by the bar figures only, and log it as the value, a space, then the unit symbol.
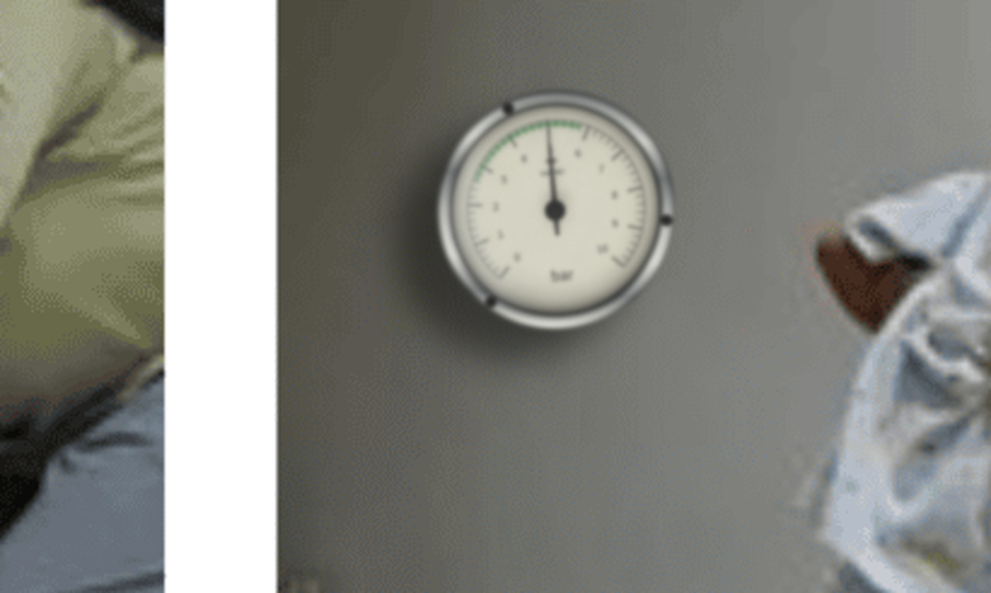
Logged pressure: 5 bar
